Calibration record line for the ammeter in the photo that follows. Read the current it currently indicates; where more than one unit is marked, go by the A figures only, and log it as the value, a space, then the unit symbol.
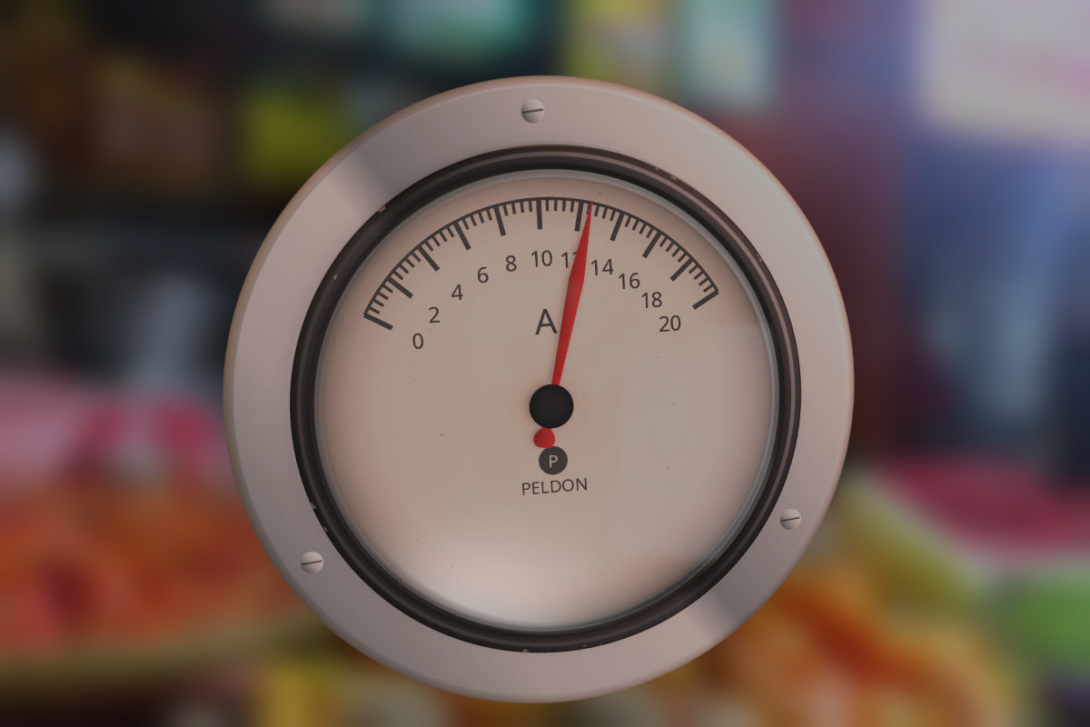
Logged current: 12.4 A
